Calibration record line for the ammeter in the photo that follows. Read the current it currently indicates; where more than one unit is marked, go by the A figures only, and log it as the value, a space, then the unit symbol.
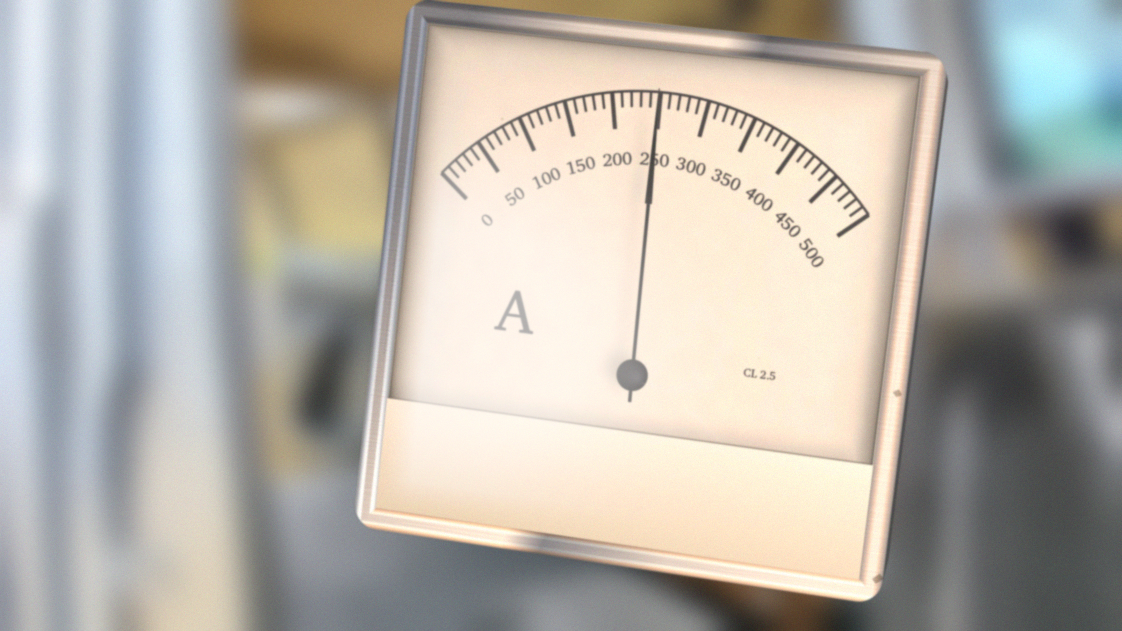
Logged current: 250 A
